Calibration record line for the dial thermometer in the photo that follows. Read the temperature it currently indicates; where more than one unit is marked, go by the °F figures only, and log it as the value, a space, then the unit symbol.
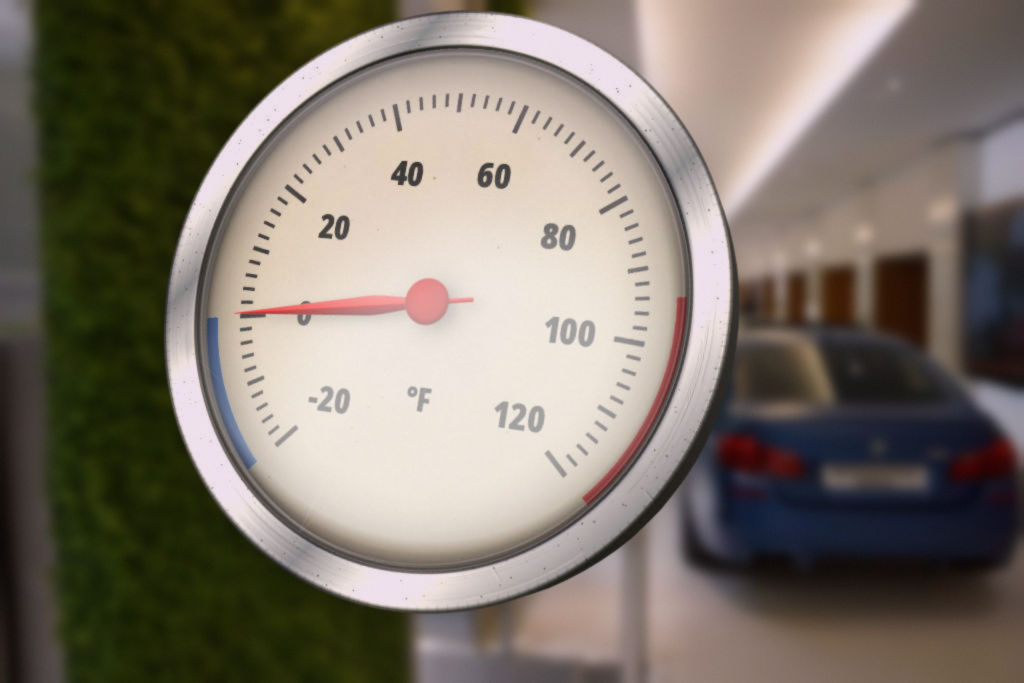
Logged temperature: 0 °F
